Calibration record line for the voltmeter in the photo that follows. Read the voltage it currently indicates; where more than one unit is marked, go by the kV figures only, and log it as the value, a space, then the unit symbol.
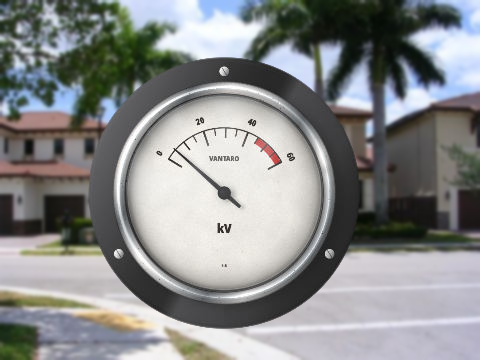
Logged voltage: 5 kV
